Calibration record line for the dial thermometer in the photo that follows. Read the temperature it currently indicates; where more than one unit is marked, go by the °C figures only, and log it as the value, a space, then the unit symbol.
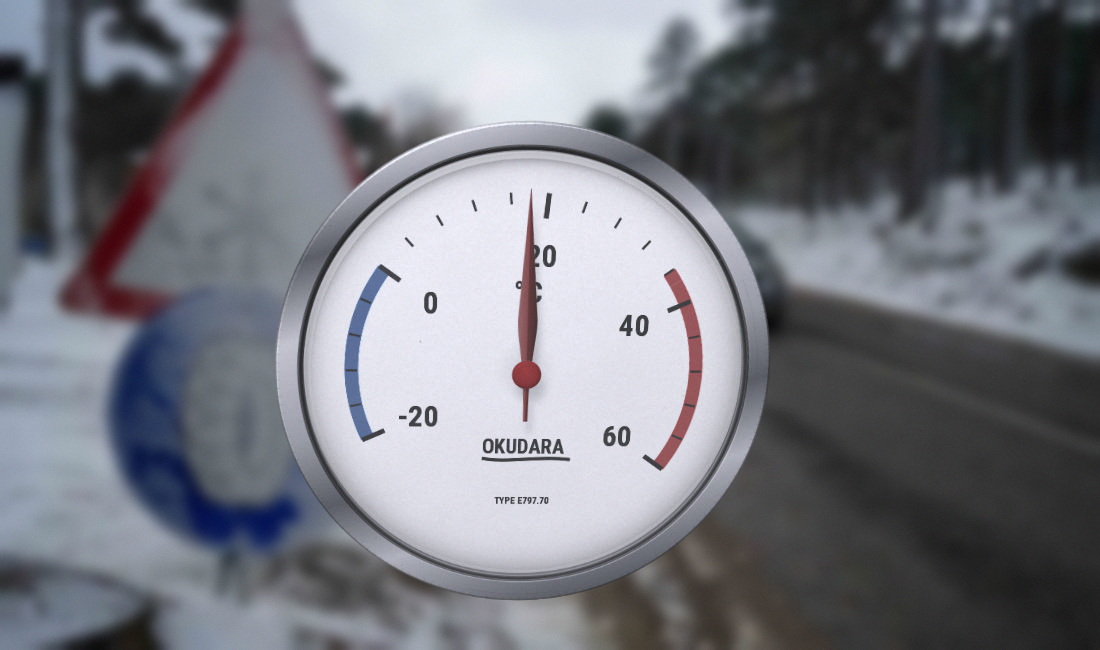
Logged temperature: 18 °C
